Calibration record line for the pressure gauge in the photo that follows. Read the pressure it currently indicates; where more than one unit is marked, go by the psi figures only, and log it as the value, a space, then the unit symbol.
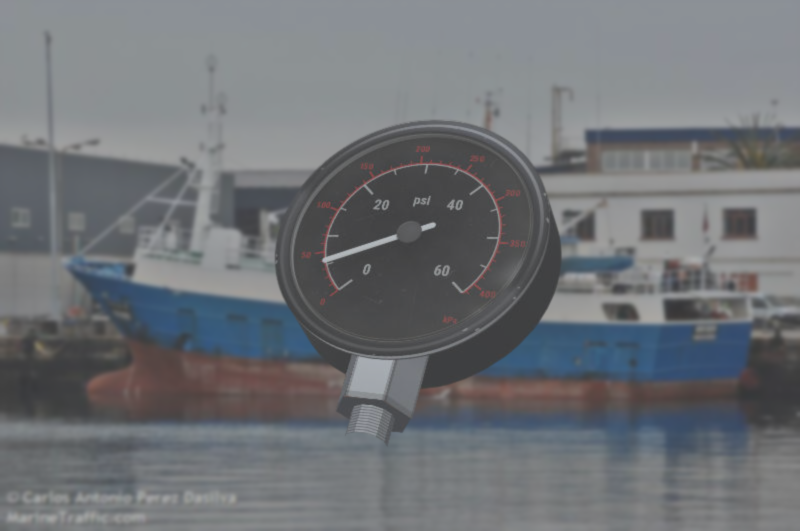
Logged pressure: 5 psi
